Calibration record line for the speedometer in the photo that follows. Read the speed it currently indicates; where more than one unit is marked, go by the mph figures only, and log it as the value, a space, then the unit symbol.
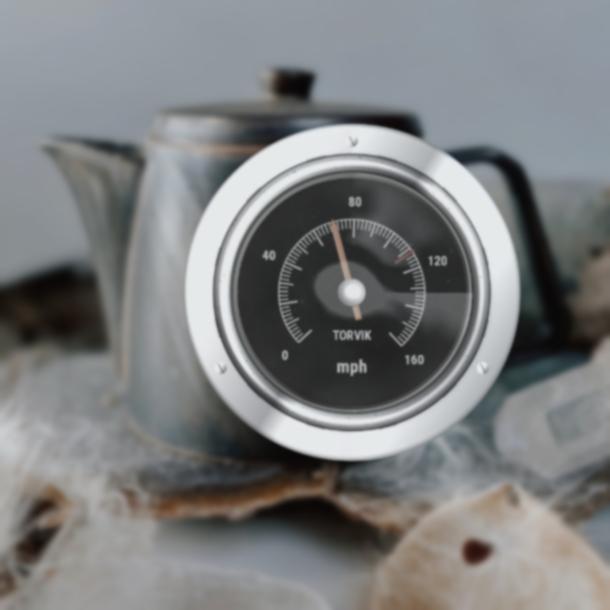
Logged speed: 70 mph
